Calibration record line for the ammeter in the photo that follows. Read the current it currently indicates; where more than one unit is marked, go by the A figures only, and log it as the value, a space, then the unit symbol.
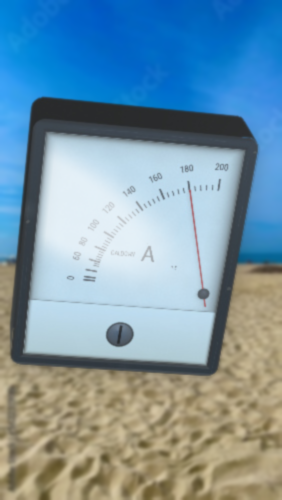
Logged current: 180 A
